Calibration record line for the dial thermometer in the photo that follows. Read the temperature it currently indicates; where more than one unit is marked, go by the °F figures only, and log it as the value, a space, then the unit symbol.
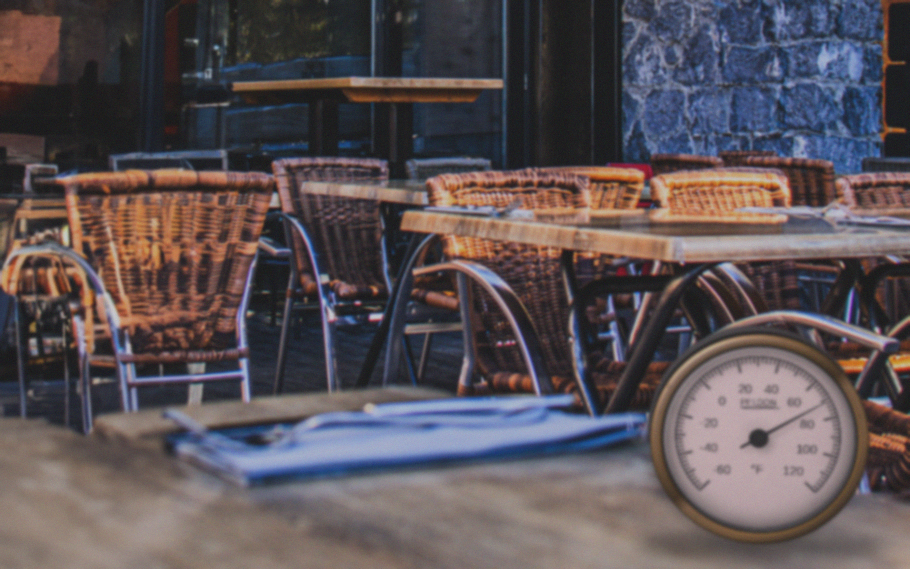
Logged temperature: 70 °F
